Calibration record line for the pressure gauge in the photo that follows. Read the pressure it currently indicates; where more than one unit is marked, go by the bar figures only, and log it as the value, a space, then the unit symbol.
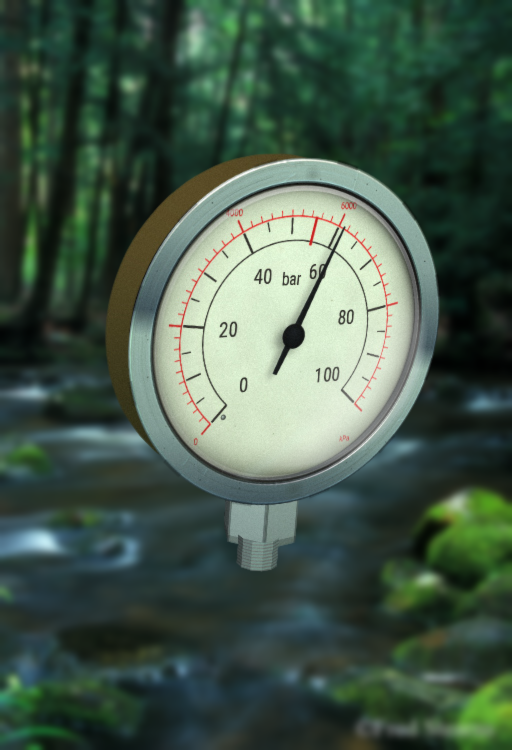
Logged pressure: 60 bar
